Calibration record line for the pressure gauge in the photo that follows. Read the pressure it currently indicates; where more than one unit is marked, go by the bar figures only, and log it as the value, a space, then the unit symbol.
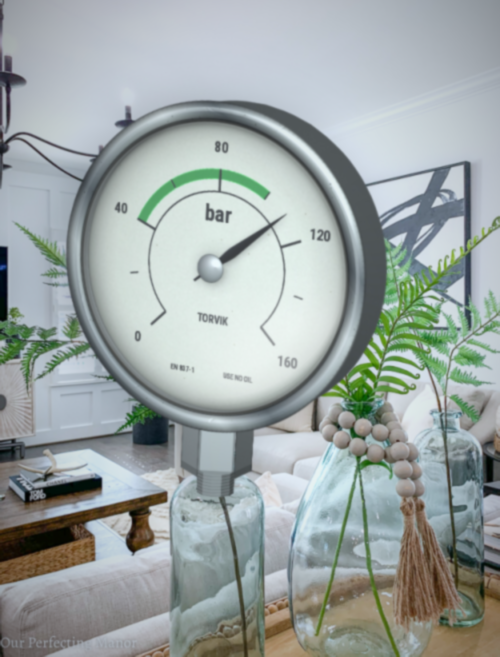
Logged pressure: 110 bar
